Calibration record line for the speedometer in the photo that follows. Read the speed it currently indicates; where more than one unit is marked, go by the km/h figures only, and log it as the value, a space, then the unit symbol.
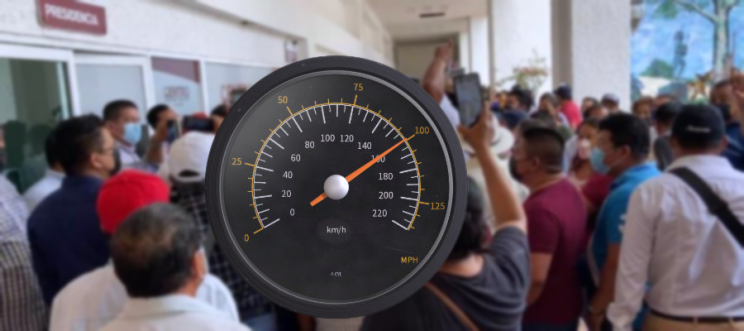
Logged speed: 160 km/h
